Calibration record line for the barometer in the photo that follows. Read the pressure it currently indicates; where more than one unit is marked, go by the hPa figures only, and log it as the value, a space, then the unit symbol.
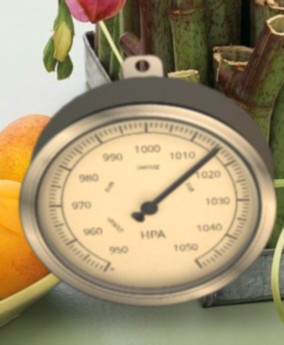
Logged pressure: 1015 hPa
